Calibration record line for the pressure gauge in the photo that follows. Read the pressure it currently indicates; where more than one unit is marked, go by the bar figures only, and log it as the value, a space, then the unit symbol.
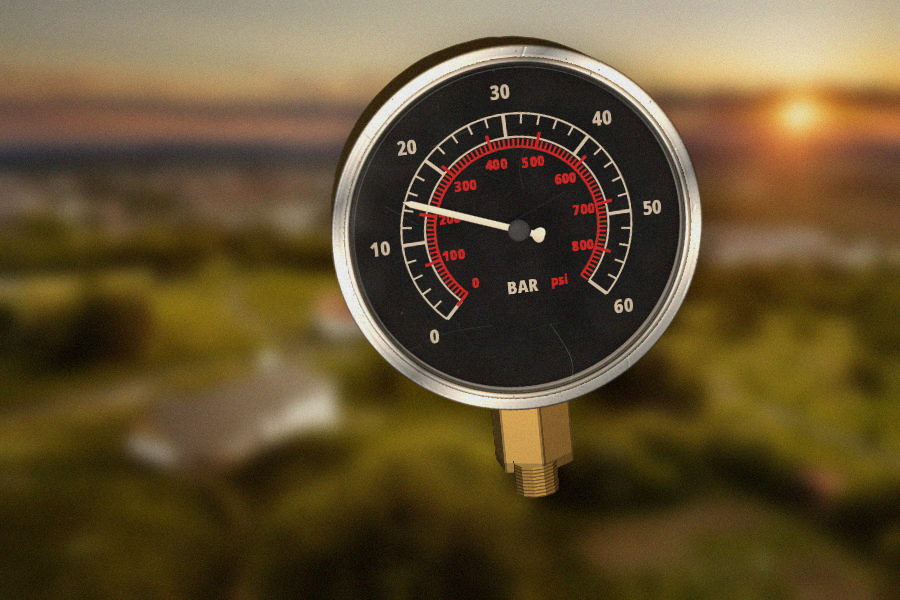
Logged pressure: 15 bar
